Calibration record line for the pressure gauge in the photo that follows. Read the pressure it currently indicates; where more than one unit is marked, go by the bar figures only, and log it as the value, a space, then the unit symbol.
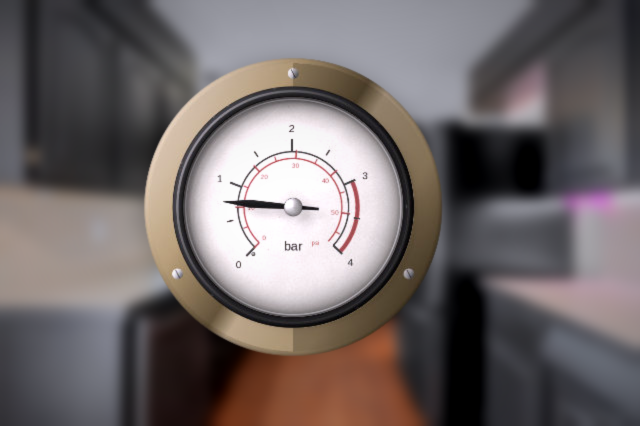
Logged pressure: 0.75 bar
